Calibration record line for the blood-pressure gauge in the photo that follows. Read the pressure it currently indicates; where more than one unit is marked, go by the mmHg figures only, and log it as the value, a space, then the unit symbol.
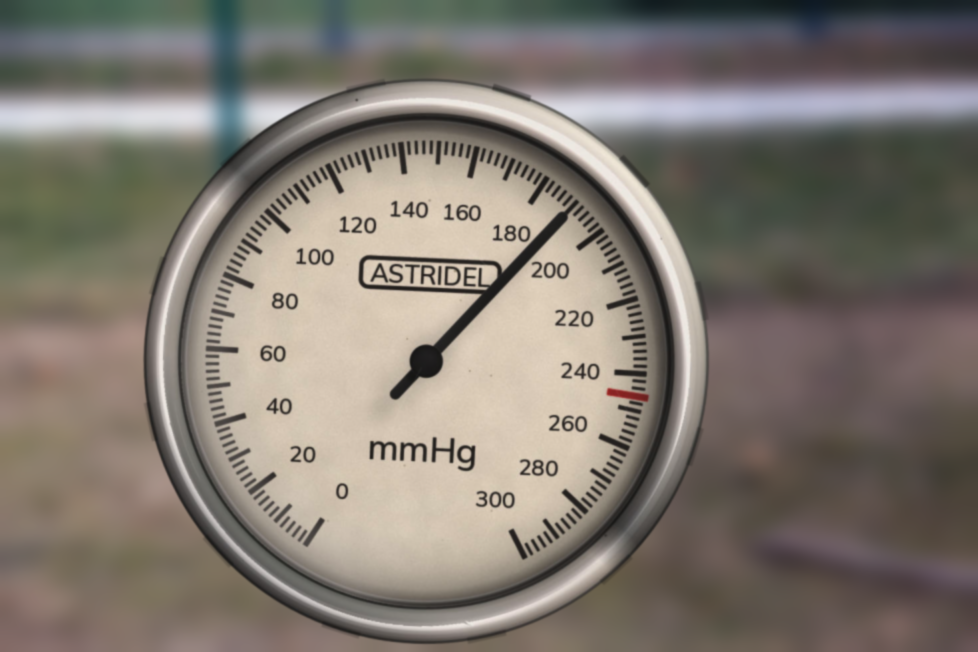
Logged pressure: 190 mmHg
